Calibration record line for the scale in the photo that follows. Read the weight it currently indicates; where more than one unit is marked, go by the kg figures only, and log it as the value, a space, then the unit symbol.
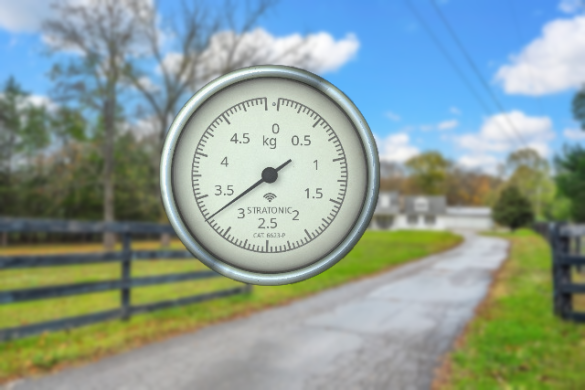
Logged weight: 3.25 kg
